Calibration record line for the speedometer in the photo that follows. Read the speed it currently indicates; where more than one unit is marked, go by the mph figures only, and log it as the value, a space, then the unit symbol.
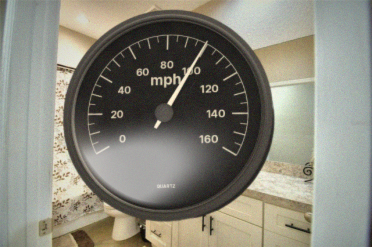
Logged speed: 100 mph
